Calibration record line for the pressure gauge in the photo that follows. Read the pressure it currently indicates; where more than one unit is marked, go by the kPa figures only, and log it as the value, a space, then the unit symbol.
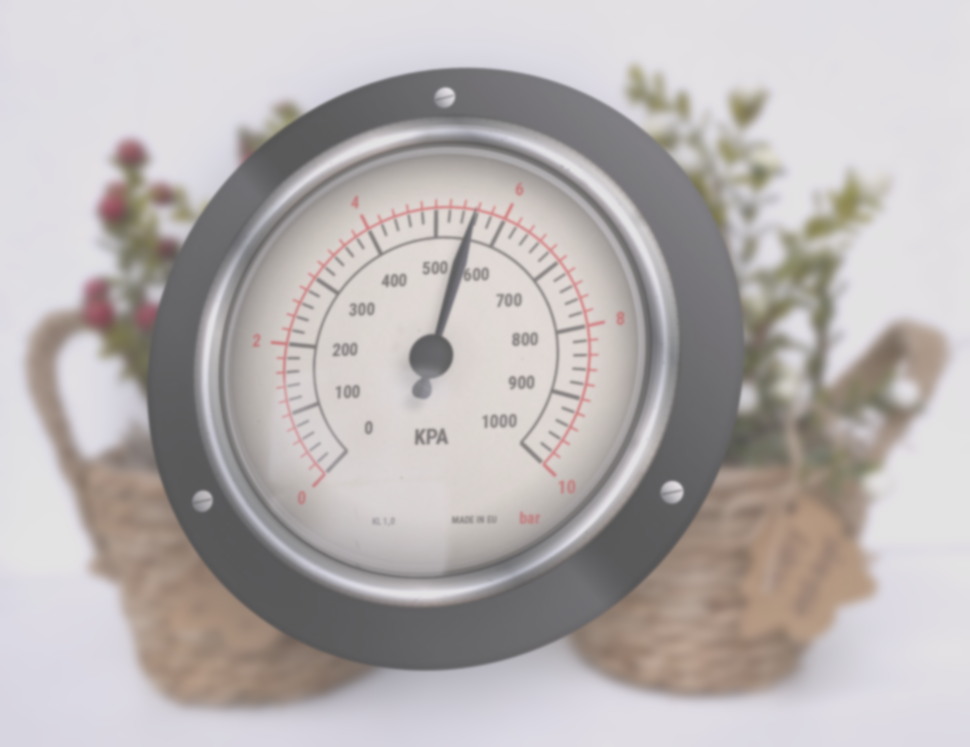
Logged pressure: 560 kPa
